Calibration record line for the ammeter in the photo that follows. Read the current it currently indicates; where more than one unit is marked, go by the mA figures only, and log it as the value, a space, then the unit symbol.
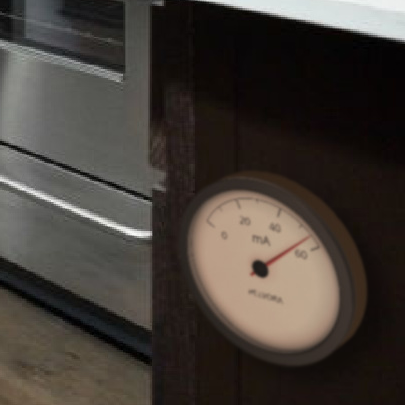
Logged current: 55 mA
